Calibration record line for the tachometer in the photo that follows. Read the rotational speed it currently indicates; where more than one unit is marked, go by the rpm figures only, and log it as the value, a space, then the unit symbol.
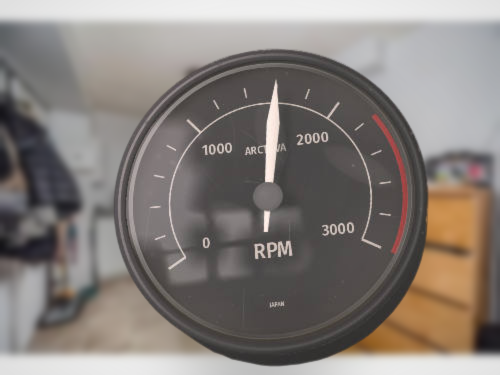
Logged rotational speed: 1600 rpm
